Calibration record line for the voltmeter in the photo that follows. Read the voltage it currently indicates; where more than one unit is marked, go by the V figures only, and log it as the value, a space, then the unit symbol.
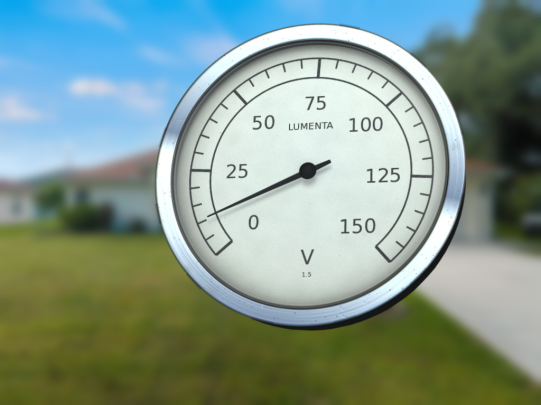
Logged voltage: 10 V
